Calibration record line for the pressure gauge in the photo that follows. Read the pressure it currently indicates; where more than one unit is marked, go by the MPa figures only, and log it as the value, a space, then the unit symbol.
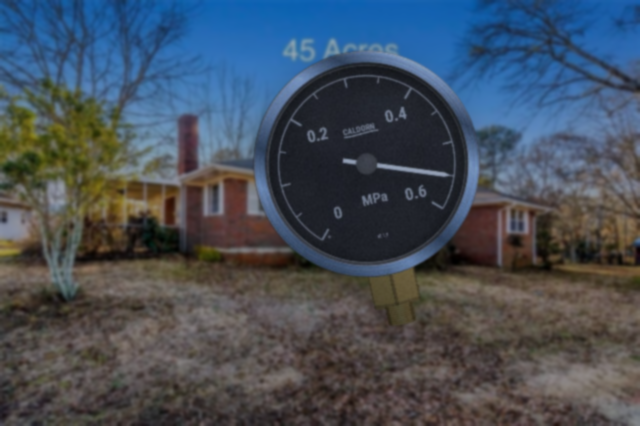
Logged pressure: 0.55 MPa
